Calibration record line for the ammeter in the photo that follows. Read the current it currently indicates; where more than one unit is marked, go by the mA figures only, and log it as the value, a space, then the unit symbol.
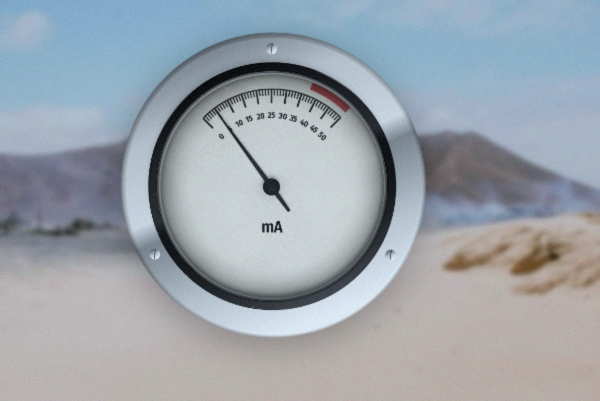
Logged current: 5 mA
